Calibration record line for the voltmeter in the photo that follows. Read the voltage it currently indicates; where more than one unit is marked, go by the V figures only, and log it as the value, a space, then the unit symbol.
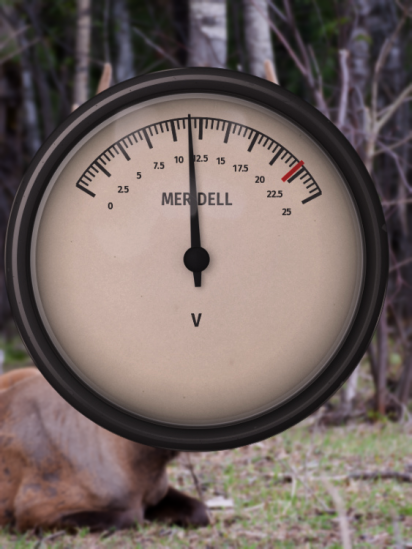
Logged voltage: 11.5 V
